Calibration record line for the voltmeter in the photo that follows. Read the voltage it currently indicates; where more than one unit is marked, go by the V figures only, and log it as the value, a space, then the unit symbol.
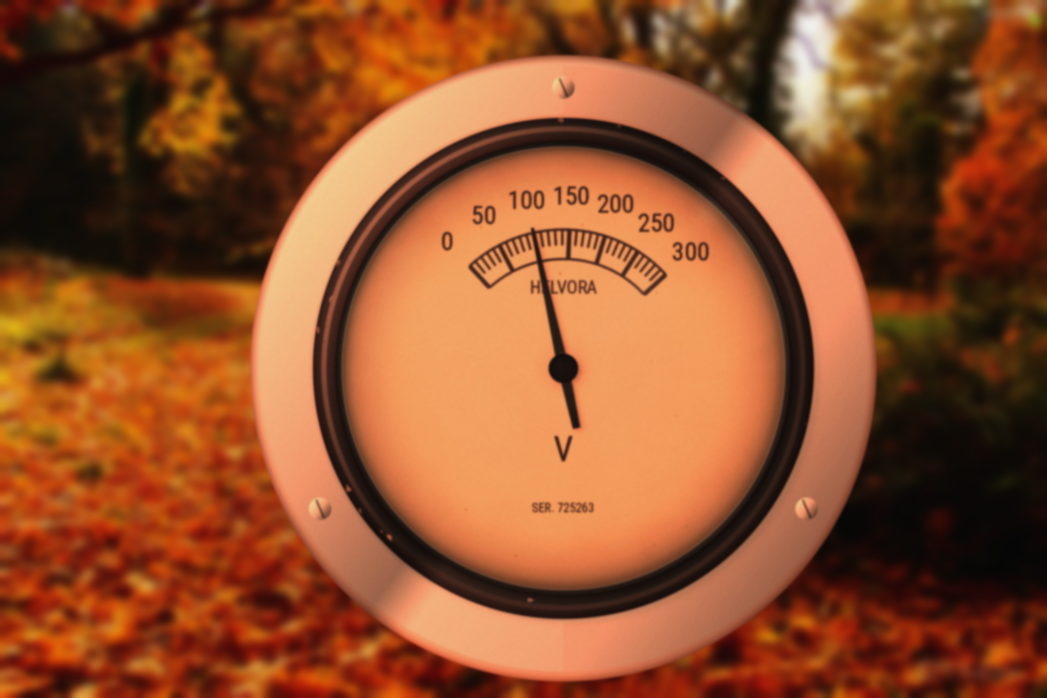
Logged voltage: 100 V
